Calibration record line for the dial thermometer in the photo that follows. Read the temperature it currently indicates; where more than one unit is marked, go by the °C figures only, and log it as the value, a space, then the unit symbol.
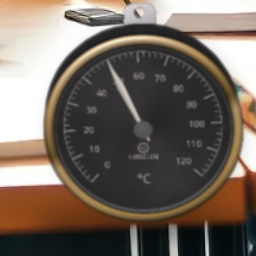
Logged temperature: 50 °C
